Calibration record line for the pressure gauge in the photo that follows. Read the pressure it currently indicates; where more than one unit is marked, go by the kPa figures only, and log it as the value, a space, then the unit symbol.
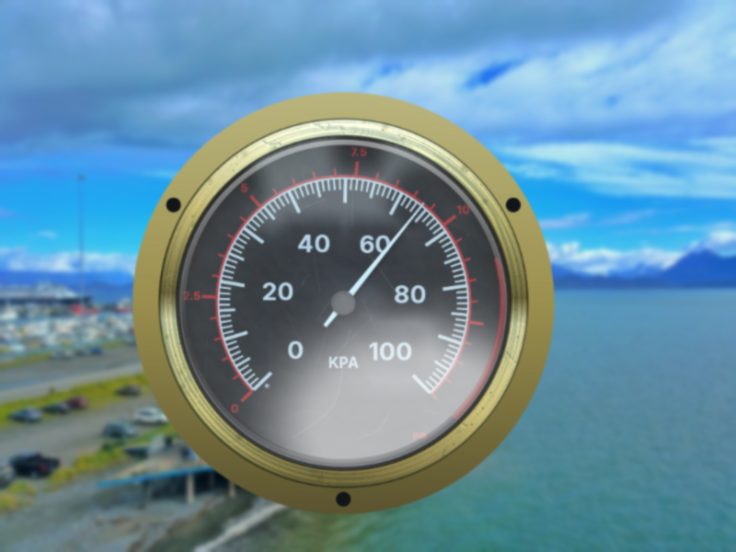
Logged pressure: 64 kPa
